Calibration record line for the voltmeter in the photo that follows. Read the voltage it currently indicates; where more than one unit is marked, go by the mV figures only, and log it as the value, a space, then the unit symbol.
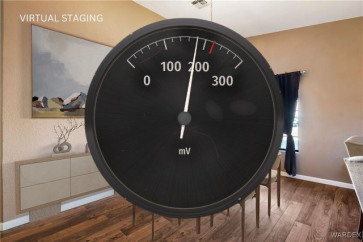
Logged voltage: 180 mV
